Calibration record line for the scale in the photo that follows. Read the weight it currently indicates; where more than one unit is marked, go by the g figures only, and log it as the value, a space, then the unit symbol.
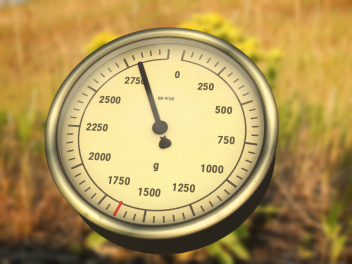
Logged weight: 2825 g
